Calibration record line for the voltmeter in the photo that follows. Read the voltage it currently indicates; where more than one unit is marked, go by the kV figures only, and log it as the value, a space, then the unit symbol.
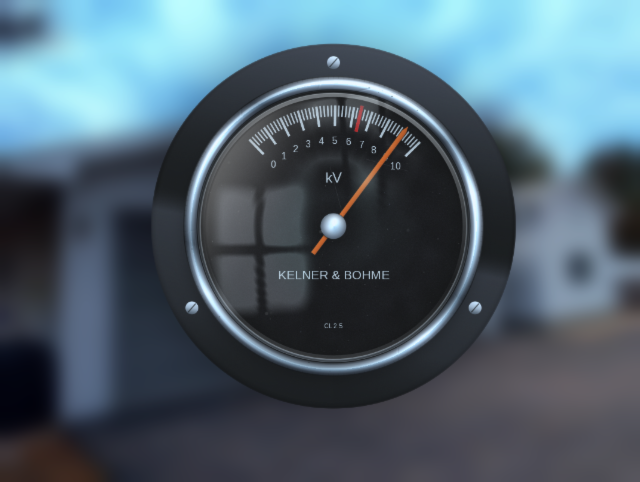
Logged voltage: 9 kV
